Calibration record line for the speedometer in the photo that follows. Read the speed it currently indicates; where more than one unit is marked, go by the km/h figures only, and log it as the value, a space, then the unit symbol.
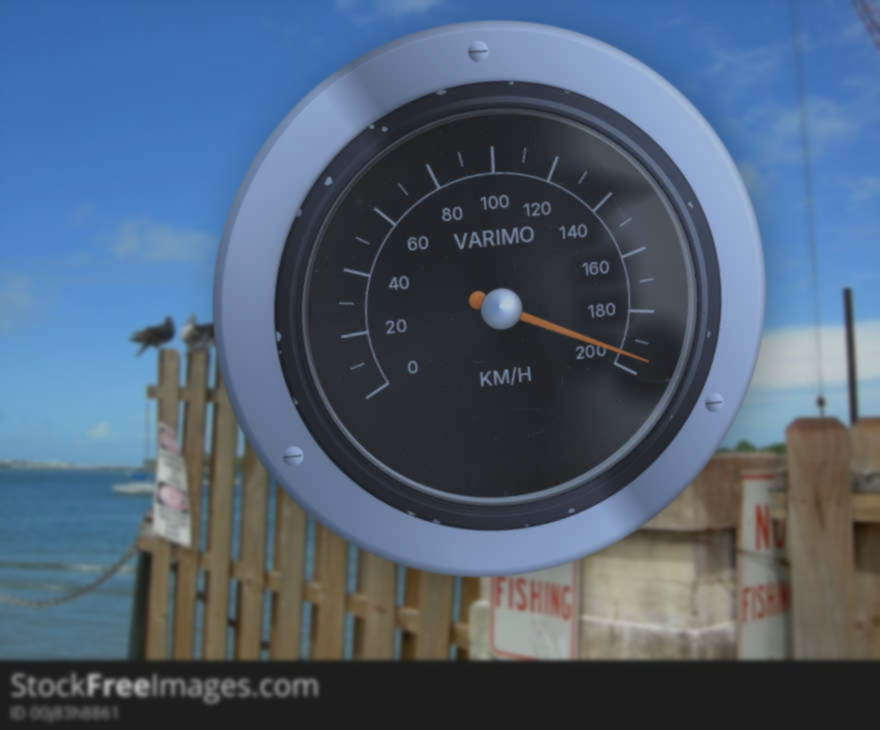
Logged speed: 195 km/h
